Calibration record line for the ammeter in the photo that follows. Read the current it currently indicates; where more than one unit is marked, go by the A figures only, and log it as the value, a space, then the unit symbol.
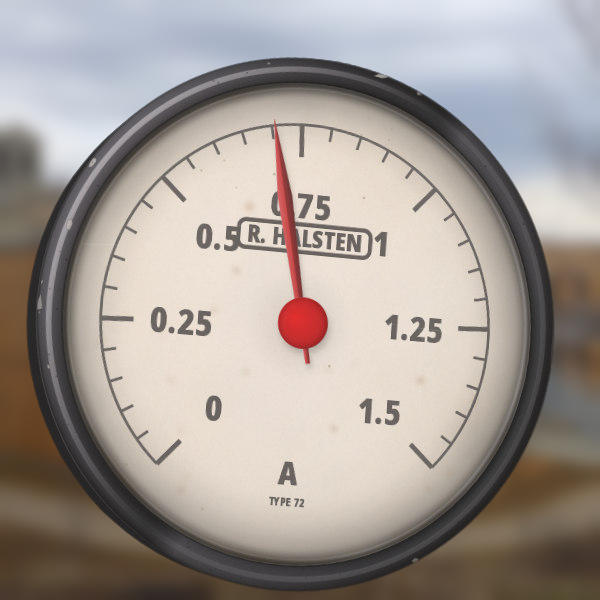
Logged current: 0.7 A
